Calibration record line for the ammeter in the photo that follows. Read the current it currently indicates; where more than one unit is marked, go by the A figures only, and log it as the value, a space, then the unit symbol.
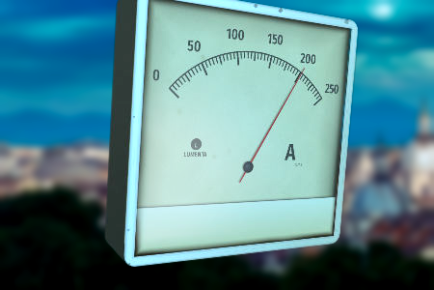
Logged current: 200 A
